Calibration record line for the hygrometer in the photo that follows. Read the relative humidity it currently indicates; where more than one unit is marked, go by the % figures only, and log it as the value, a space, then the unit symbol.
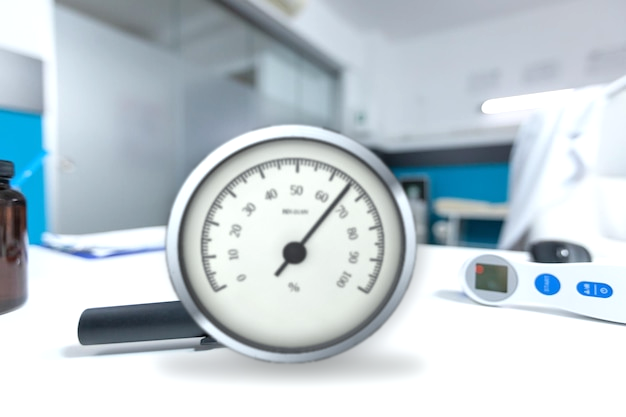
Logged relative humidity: 65 %
